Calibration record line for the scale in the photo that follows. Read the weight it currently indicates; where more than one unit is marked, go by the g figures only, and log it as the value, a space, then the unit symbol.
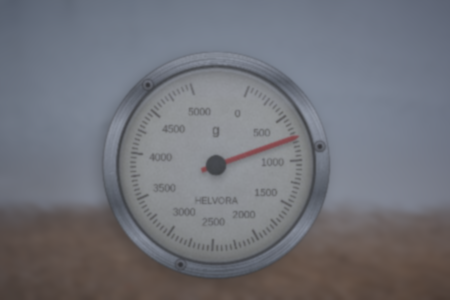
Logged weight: 750 g
